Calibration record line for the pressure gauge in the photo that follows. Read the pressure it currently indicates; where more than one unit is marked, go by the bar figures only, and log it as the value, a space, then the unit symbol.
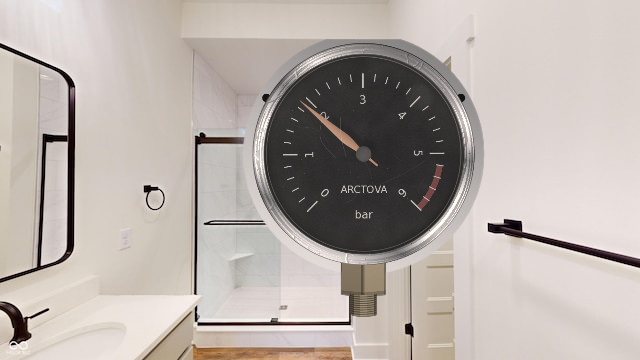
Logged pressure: 1.9 bar
